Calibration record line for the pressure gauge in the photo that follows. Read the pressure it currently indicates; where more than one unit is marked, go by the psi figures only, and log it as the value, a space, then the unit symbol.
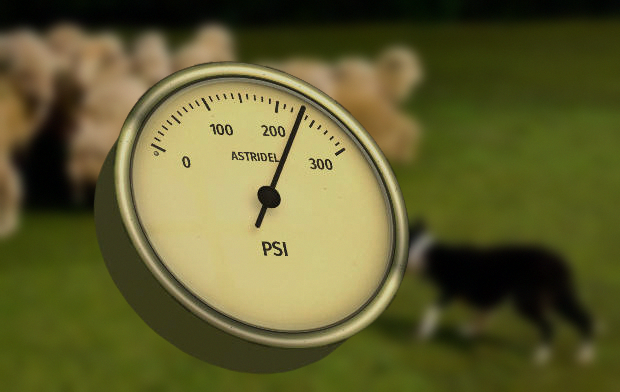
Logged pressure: 230 psi
